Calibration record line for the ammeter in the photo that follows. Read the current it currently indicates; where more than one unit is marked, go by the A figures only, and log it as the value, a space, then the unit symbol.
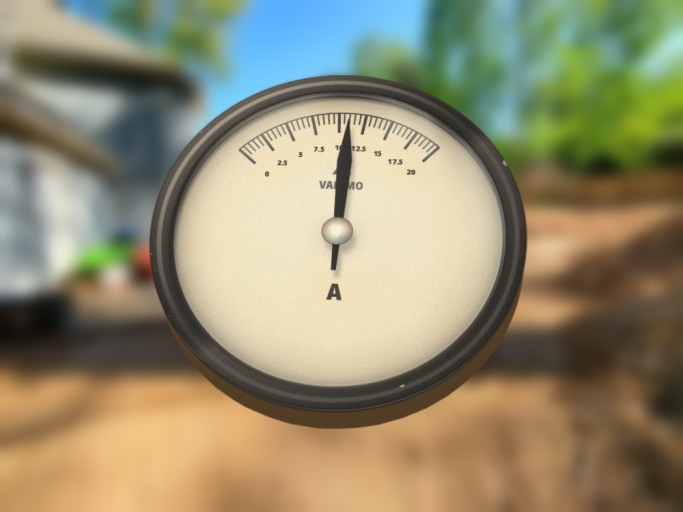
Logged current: 11 A
